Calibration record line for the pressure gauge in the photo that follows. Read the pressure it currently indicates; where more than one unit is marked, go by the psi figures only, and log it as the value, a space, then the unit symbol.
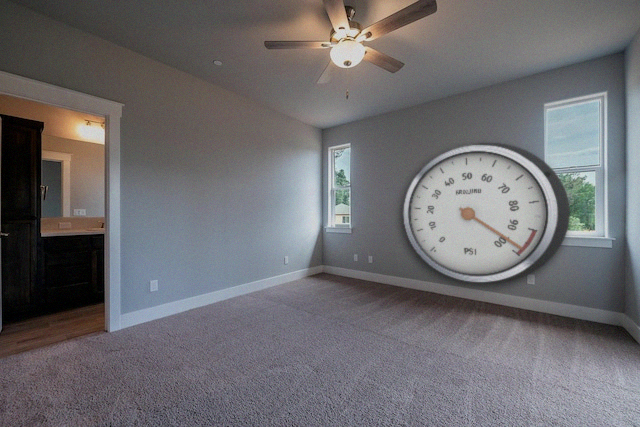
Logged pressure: 97.5 psi
